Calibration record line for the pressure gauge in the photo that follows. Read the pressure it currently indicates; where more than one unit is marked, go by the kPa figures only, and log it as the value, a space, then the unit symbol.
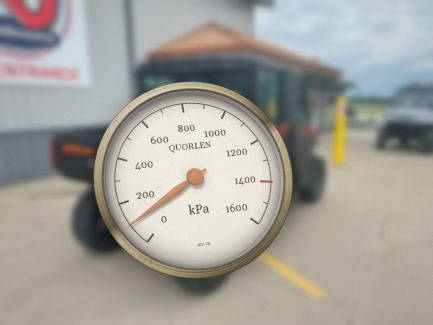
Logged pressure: 100 kPa
